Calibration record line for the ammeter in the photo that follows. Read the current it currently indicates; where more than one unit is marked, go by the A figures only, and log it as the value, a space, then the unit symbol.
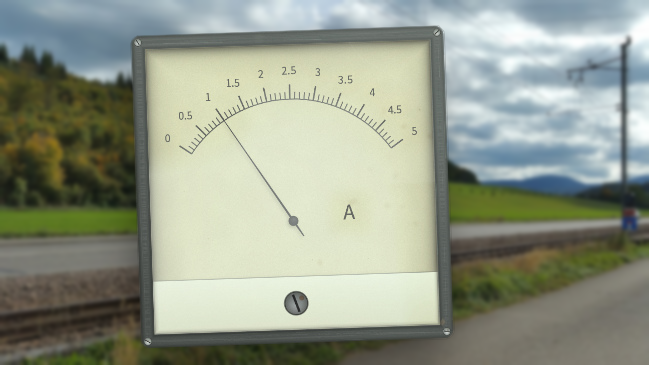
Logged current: 1 A
